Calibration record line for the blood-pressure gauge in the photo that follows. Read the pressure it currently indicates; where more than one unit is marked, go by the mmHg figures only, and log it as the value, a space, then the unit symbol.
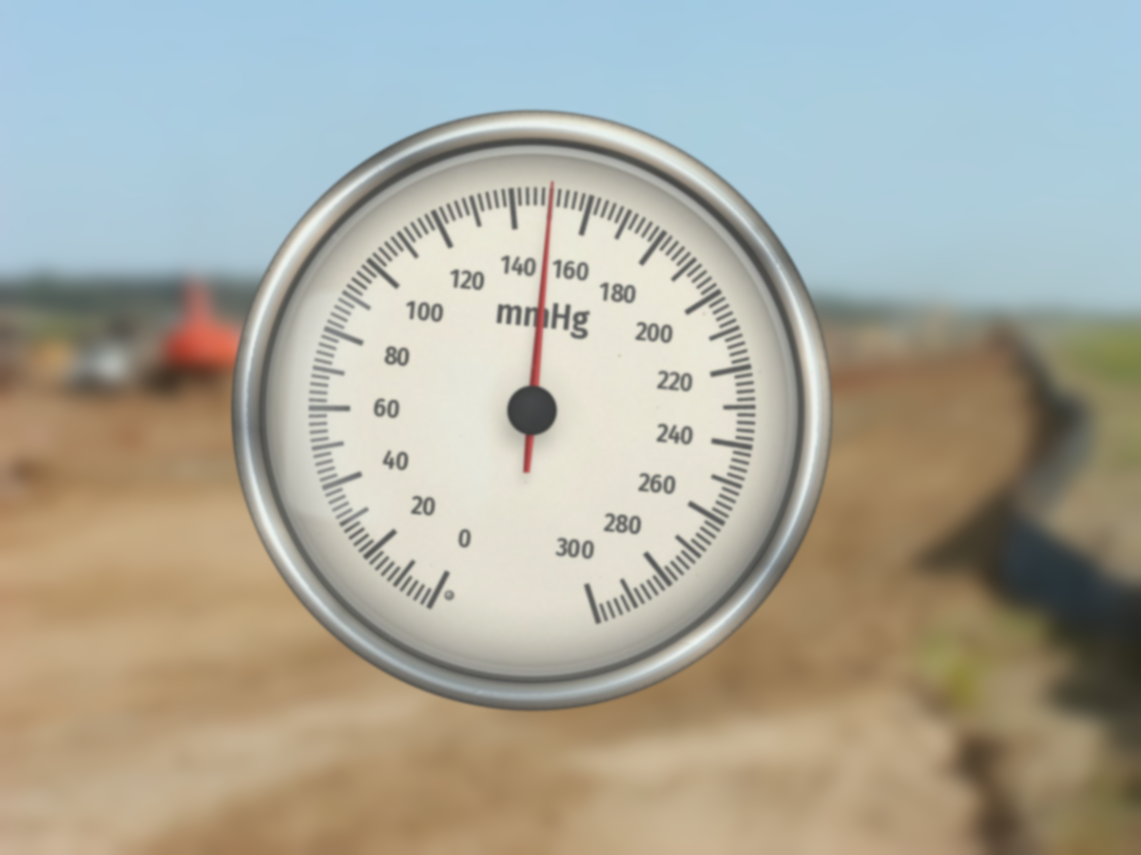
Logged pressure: 150 mmHg
